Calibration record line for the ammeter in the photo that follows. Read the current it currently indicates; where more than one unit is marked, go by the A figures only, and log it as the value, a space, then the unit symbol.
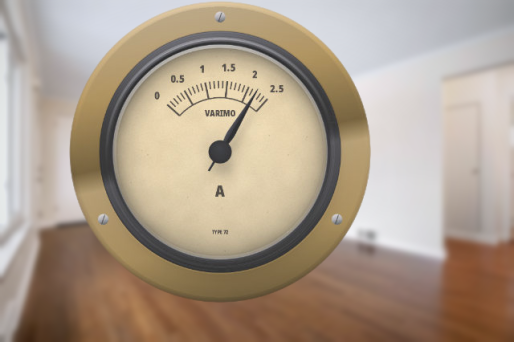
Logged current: 2.2 A
